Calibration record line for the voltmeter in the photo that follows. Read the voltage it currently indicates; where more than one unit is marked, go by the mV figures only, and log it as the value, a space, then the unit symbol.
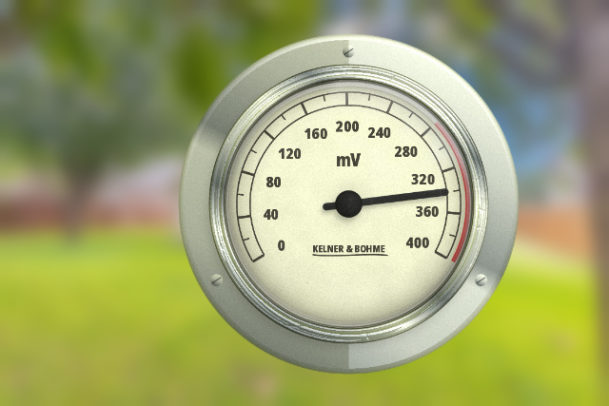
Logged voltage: 340 mV
